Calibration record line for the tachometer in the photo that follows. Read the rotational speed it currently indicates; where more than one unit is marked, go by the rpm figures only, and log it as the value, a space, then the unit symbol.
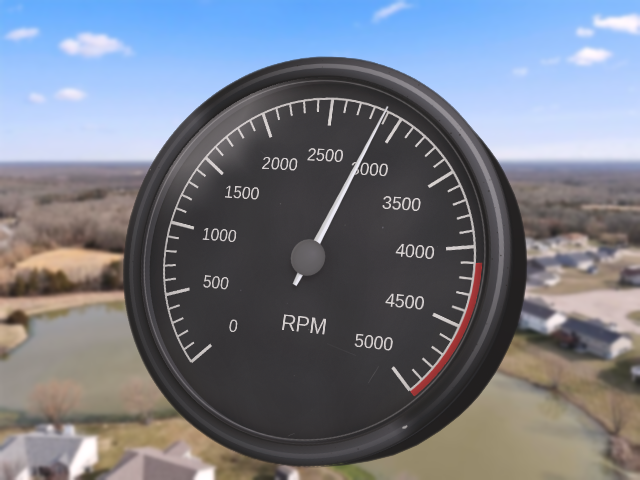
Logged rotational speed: 2900 rpm
